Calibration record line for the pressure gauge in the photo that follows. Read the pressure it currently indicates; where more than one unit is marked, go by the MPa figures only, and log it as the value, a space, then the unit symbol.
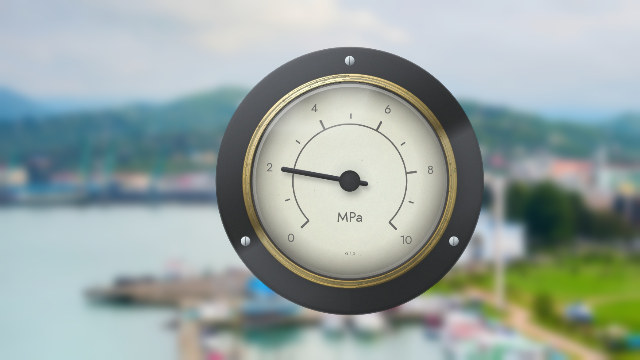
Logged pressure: 2 MPa
